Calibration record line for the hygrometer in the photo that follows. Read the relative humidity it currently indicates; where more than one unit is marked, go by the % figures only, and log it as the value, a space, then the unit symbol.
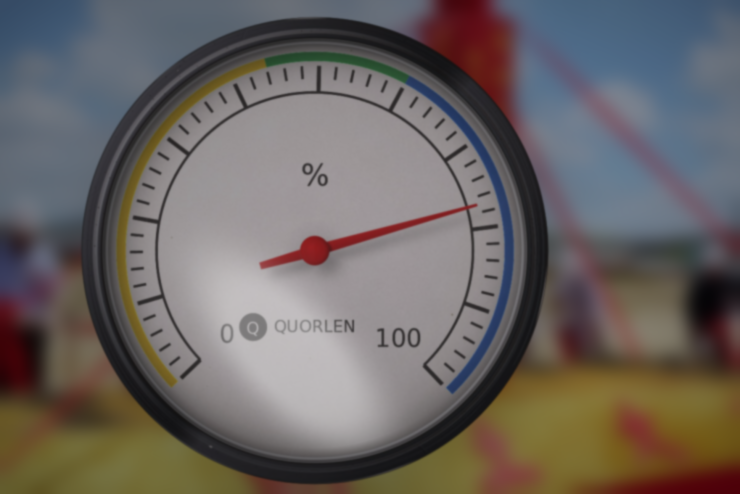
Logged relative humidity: 77 %
